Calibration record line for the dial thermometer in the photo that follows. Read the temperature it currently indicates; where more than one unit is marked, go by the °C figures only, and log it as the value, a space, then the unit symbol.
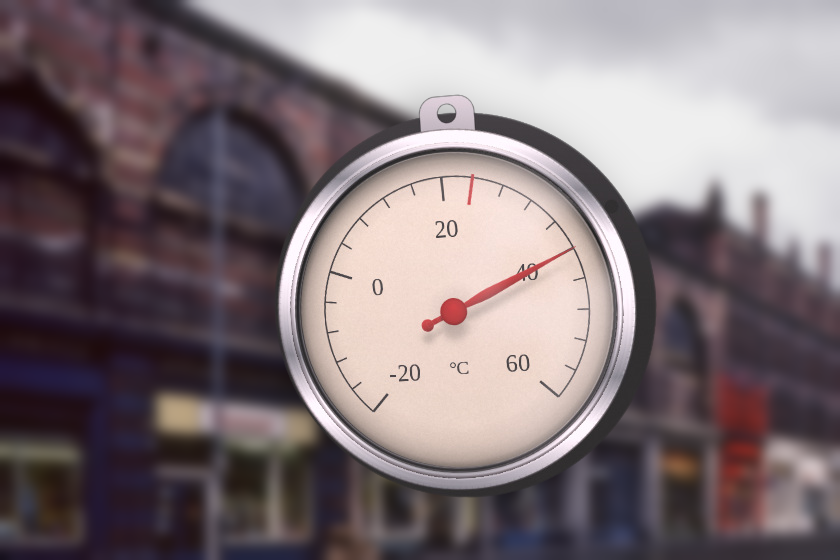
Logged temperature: 40 °C
